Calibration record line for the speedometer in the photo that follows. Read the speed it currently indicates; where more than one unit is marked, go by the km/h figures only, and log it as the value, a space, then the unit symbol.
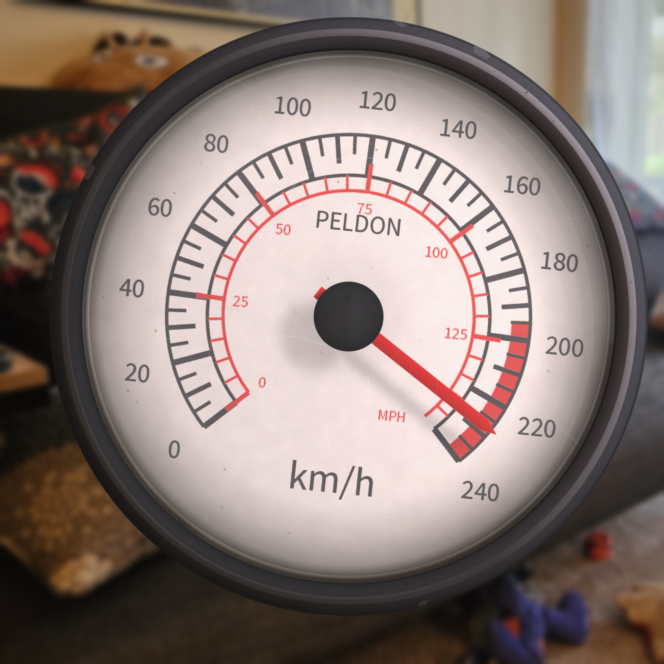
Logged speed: 227.5 km/h
